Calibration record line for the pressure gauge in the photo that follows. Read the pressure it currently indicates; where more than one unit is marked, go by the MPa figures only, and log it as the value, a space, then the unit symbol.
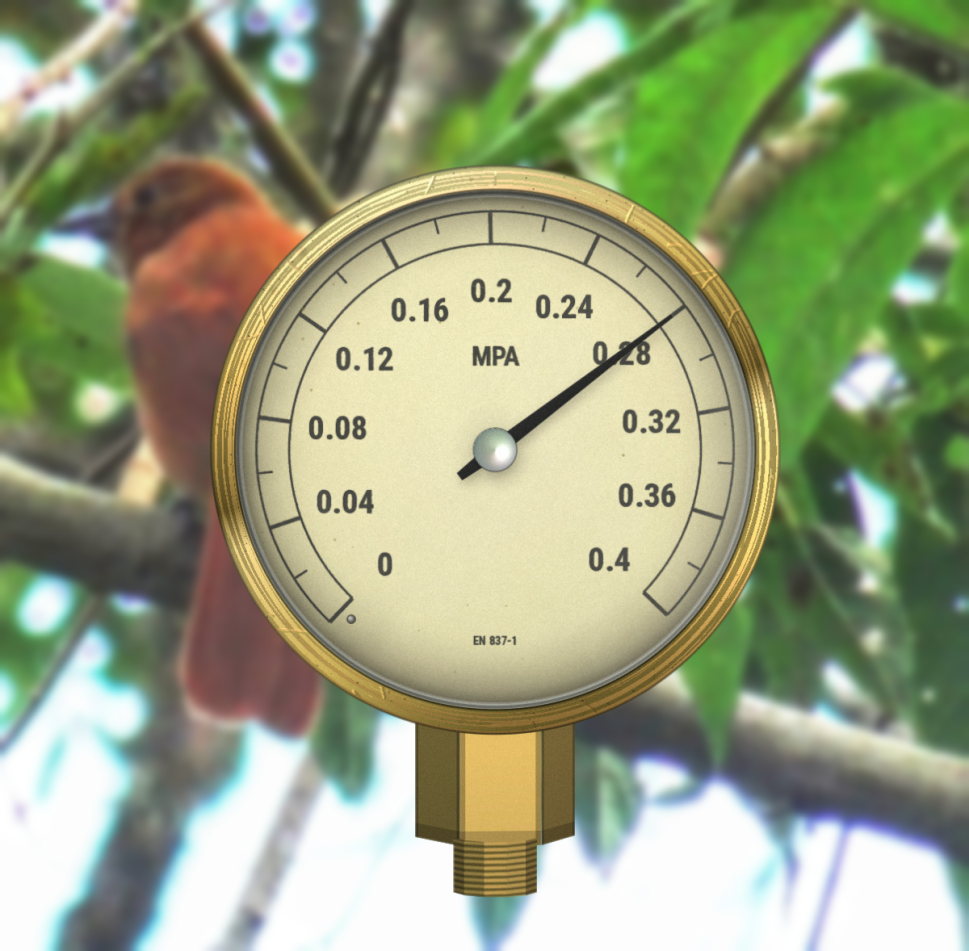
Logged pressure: 0.28 MPa
